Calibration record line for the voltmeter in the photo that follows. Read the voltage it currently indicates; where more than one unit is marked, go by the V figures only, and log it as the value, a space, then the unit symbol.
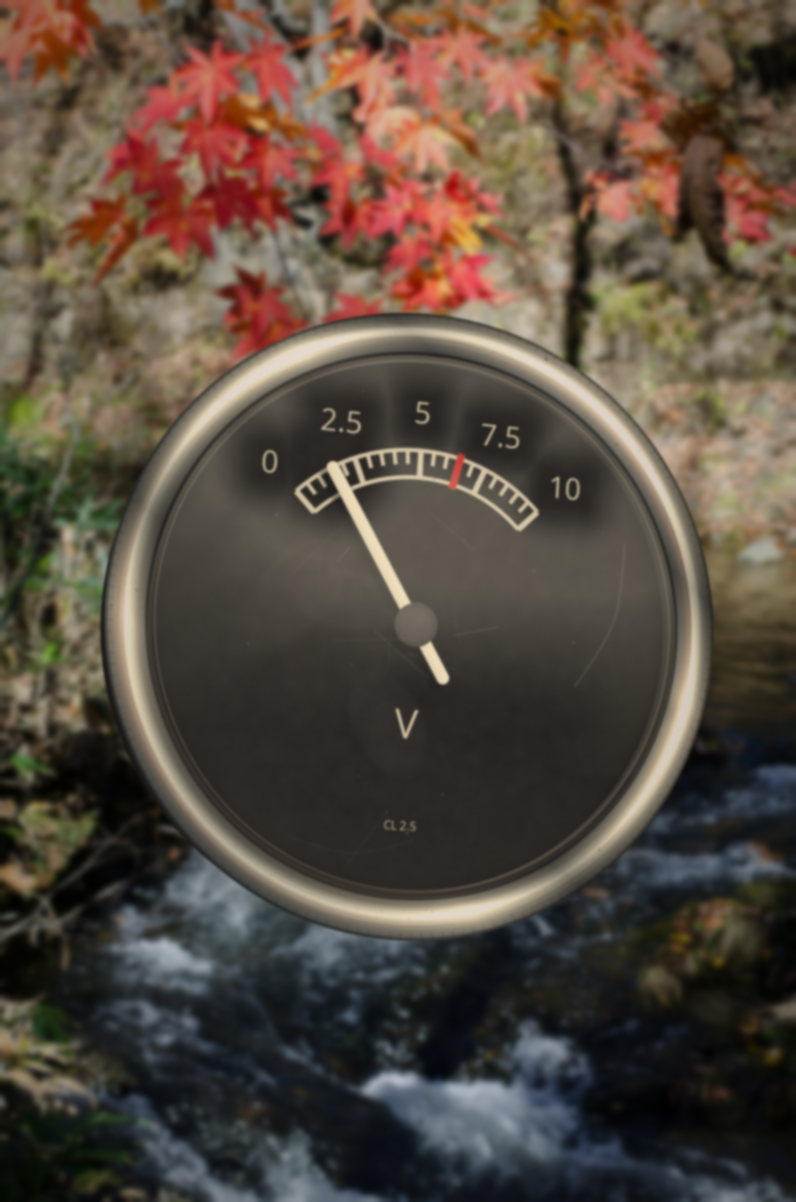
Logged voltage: 1.5 V
